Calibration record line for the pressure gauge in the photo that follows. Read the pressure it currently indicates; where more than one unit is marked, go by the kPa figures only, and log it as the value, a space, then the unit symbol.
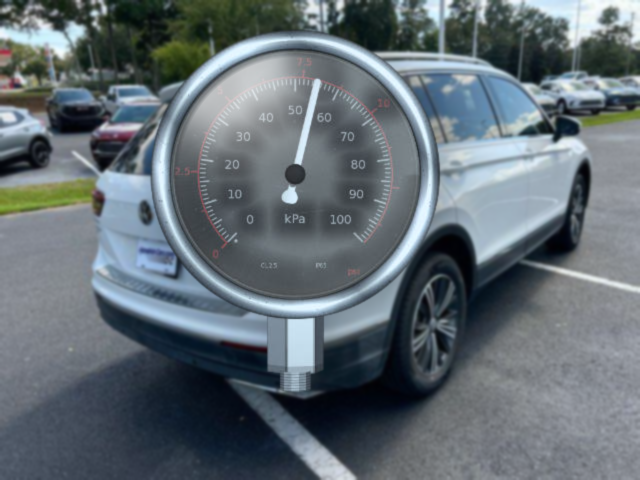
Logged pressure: 55 kPa
